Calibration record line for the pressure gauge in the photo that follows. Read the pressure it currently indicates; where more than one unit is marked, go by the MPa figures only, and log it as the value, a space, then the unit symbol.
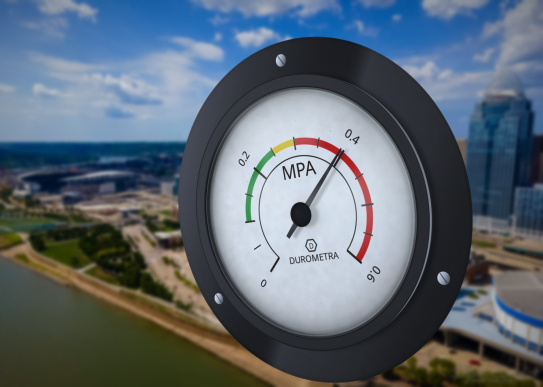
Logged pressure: 0.4 MPa
